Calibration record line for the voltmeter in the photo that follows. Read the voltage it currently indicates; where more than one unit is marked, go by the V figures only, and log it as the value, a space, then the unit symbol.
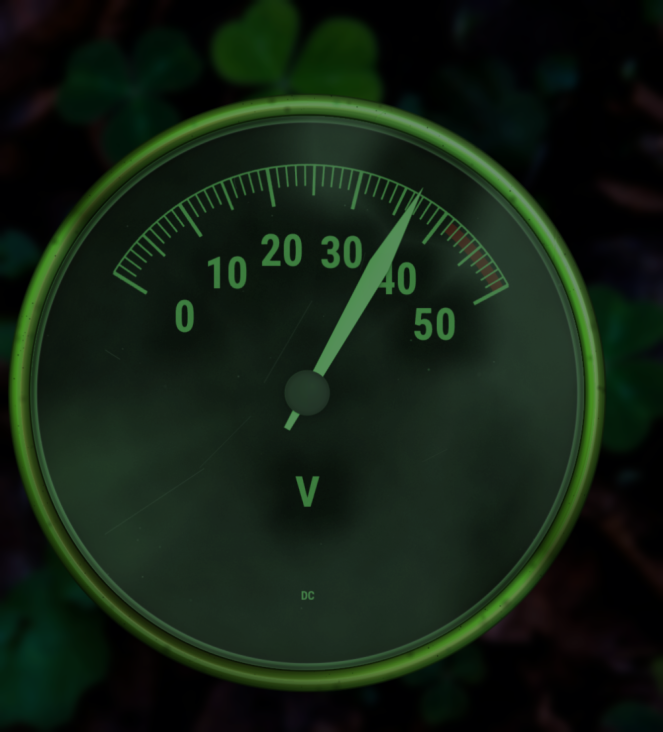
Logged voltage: 36.5 V
